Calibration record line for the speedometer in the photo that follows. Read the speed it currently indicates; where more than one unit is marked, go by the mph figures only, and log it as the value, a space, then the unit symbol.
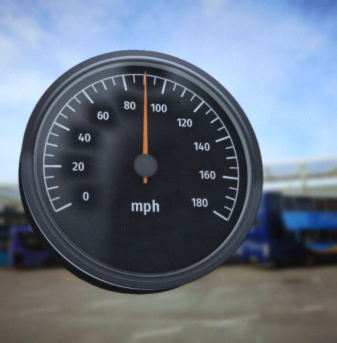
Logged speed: 90 mph
